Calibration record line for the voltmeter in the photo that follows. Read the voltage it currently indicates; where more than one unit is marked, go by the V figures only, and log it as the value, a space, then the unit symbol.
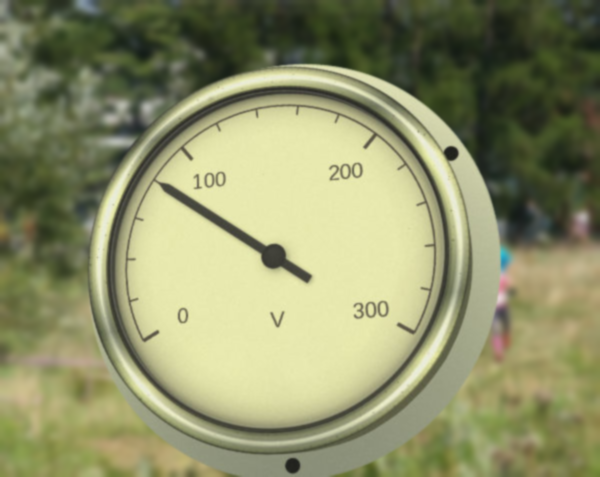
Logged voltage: 80 V
